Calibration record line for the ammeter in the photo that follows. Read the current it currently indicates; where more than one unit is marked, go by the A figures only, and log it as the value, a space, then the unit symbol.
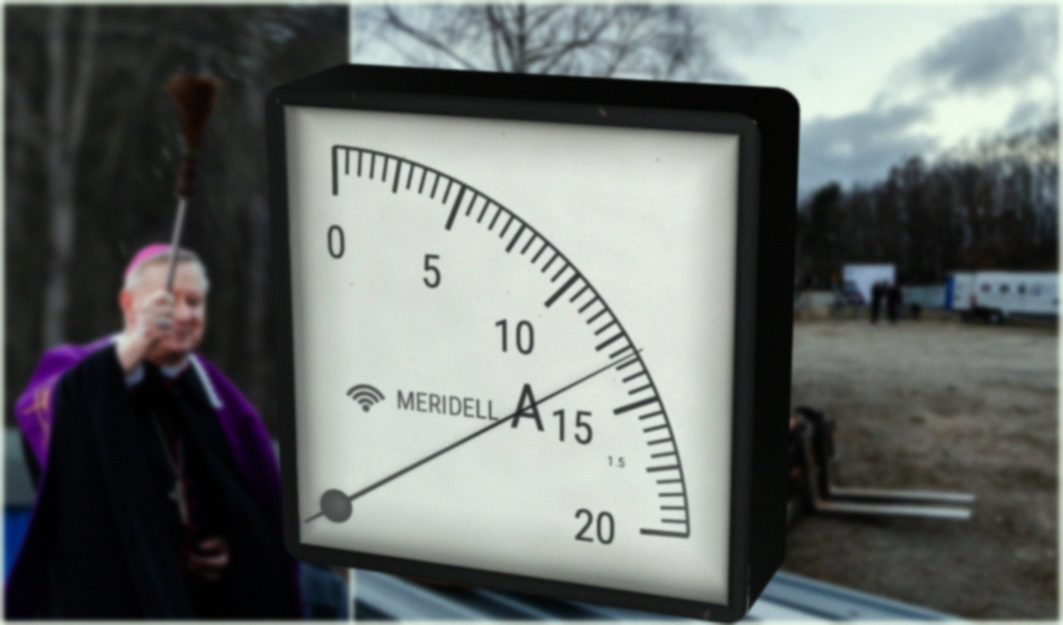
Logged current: 13.25 A
